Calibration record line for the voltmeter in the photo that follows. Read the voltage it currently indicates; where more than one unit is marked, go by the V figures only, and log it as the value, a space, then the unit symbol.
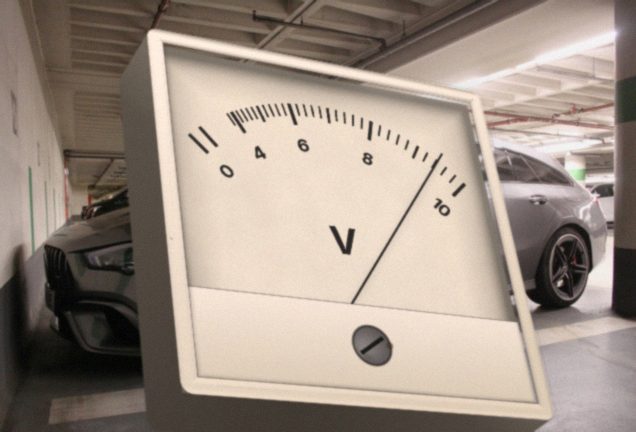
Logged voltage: 9.4 V
